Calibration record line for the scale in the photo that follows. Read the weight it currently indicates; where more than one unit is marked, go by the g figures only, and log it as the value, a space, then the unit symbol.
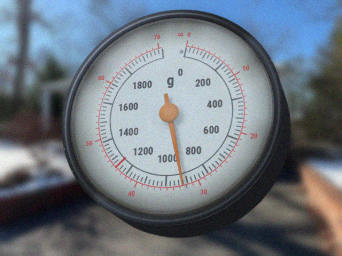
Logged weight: 920 g
